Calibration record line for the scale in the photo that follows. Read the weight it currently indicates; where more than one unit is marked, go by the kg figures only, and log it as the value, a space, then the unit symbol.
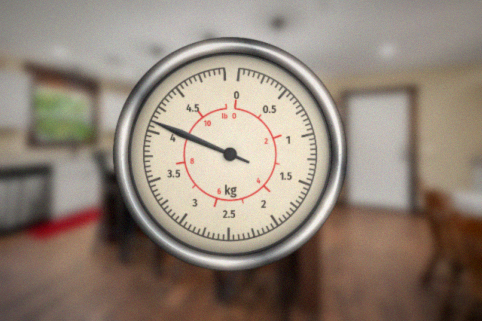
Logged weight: 4.1 kg
